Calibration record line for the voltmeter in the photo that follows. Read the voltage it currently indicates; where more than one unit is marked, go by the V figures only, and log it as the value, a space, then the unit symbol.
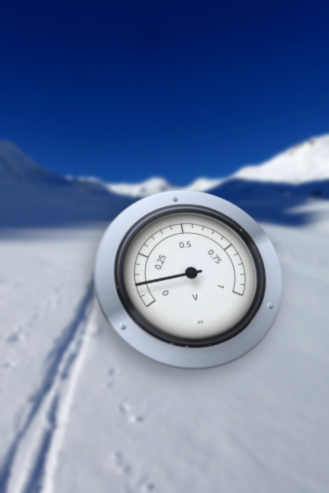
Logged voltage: 0.1 V
